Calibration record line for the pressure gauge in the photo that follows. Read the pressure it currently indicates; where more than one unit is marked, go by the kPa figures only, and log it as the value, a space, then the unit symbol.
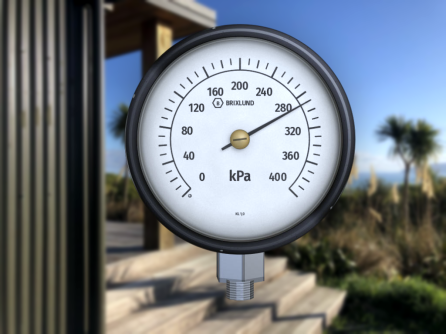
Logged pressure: 290 kPa
